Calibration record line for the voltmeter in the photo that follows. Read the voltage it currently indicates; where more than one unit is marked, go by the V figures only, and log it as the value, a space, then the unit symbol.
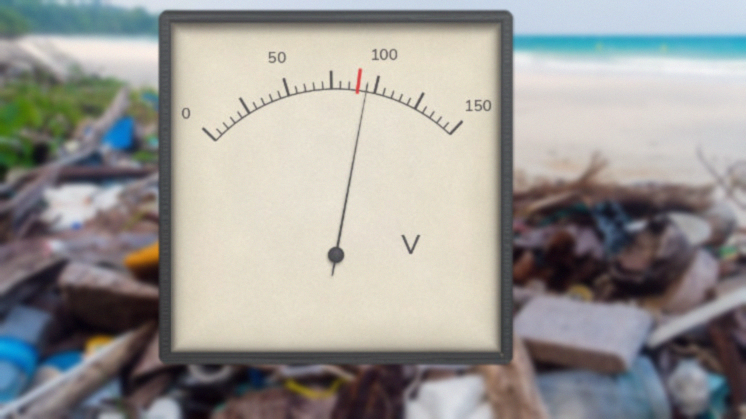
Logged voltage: 95 V
